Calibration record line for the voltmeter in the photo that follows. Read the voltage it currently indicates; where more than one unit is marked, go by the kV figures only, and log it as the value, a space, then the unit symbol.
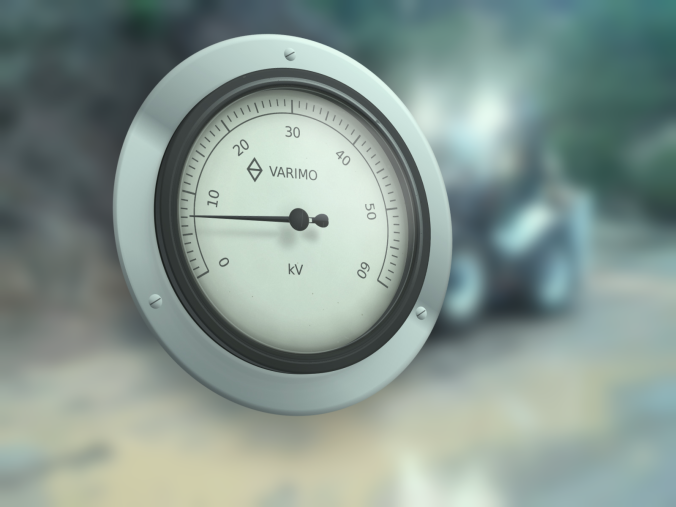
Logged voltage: 7 kV
